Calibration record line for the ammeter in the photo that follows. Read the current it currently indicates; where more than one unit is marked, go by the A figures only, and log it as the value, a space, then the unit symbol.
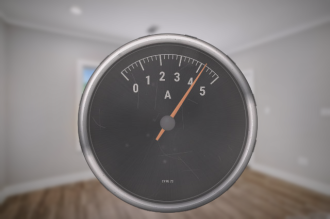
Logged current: 4.2 A
